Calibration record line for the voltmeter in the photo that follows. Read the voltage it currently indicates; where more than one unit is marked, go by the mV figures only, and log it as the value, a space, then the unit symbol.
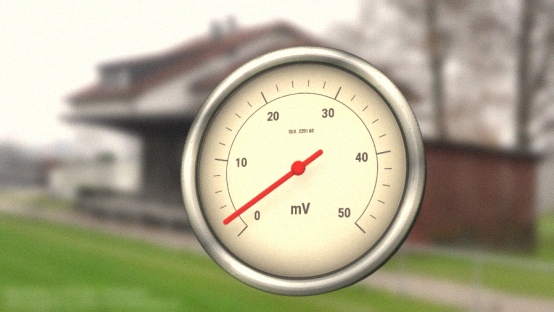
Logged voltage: 2 mV
